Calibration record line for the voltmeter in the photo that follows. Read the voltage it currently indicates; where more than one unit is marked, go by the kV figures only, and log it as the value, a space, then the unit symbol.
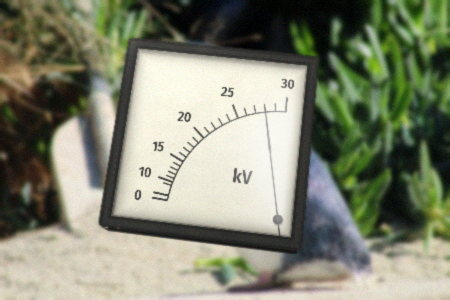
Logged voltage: 28 kV
